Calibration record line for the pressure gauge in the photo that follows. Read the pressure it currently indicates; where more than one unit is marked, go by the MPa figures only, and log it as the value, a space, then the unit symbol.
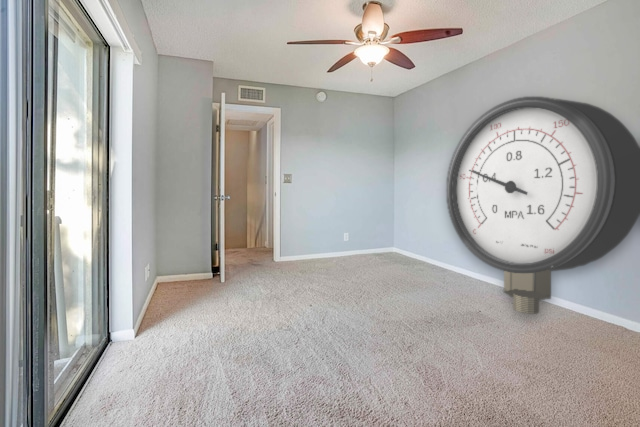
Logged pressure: 0.4 MPa
